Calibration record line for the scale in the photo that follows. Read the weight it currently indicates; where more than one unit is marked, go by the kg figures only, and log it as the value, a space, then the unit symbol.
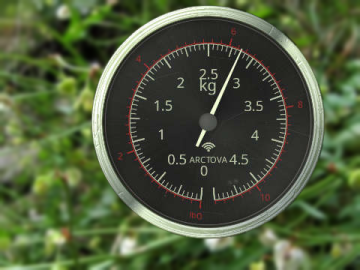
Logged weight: 2.85 kg
